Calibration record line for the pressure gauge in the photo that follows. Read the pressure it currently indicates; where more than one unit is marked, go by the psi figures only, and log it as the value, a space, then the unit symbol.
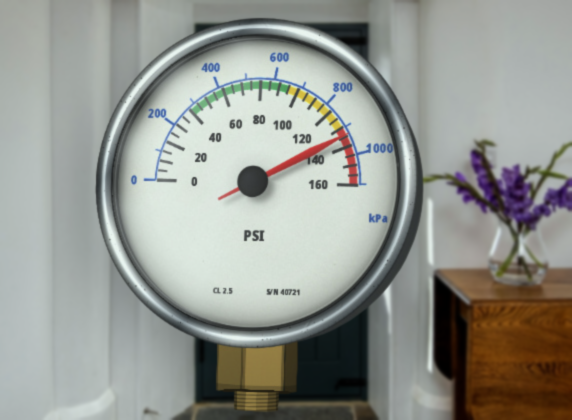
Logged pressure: 135 psi
